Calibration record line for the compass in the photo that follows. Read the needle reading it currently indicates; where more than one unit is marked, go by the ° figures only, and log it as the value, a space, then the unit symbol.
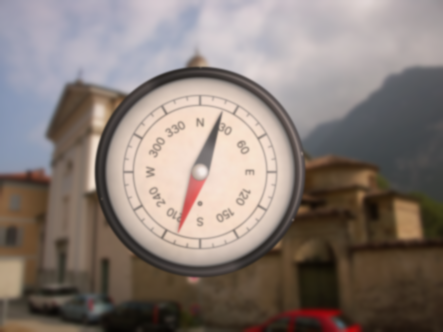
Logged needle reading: 200 °
